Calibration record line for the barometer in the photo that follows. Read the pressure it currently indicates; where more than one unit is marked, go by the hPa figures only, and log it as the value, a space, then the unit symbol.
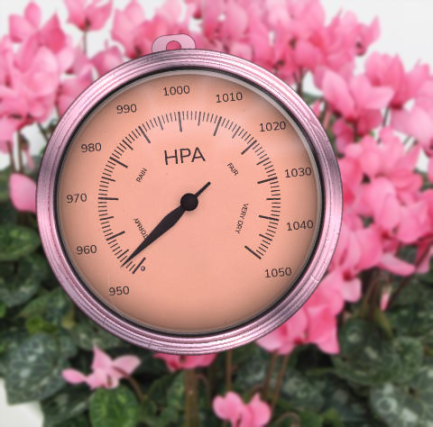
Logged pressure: 953 hPa
